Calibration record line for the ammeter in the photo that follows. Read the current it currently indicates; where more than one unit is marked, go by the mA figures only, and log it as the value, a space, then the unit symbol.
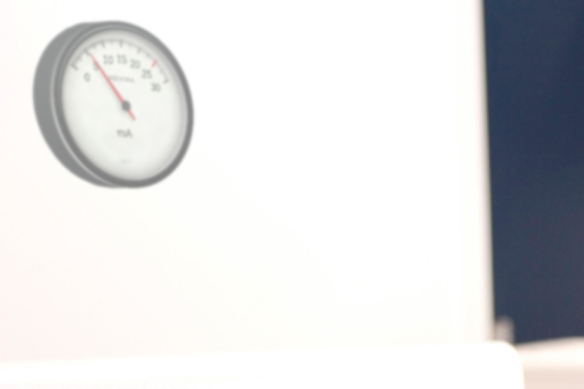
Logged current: 5 mA
